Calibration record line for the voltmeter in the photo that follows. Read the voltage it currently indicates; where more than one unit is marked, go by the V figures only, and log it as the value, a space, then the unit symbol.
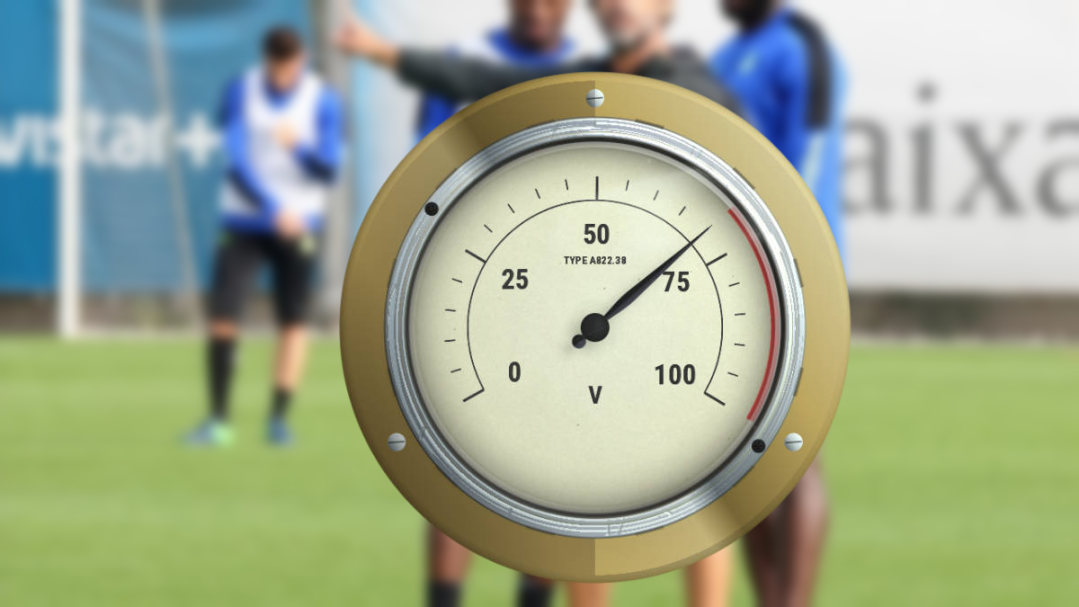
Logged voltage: 70 V
